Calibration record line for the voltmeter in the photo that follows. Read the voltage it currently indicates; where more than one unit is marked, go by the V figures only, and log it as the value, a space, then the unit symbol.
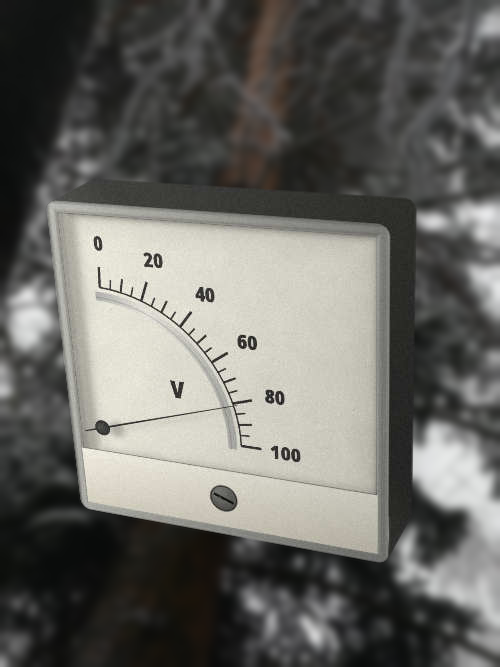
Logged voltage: 80 V
